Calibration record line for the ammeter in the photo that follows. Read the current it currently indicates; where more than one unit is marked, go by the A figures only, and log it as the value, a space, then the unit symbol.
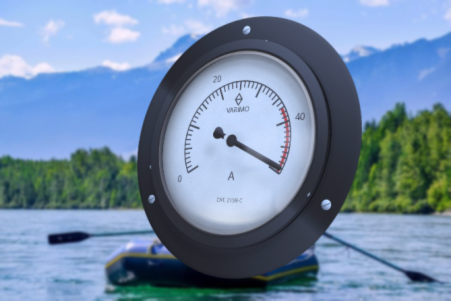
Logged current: 49 A
